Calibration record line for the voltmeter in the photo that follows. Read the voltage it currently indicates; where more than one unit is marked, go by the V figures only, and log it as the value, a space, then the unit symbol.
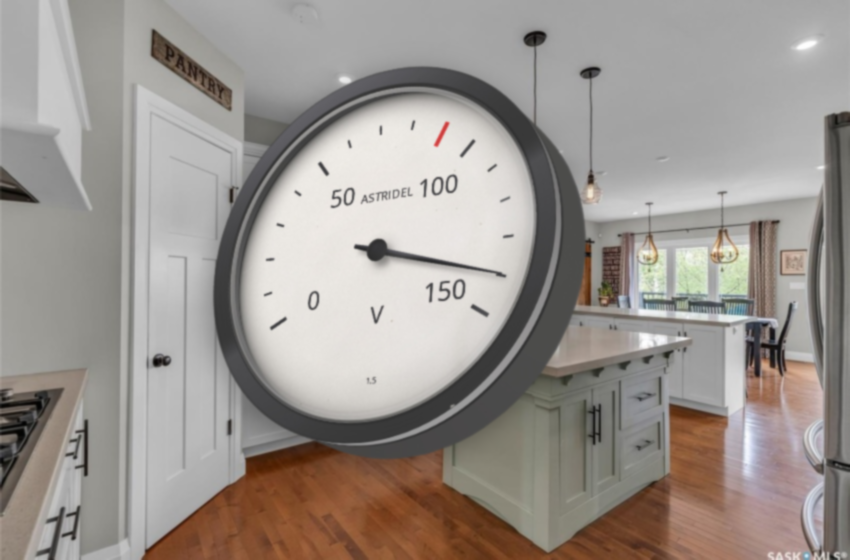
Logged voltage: 140 V
